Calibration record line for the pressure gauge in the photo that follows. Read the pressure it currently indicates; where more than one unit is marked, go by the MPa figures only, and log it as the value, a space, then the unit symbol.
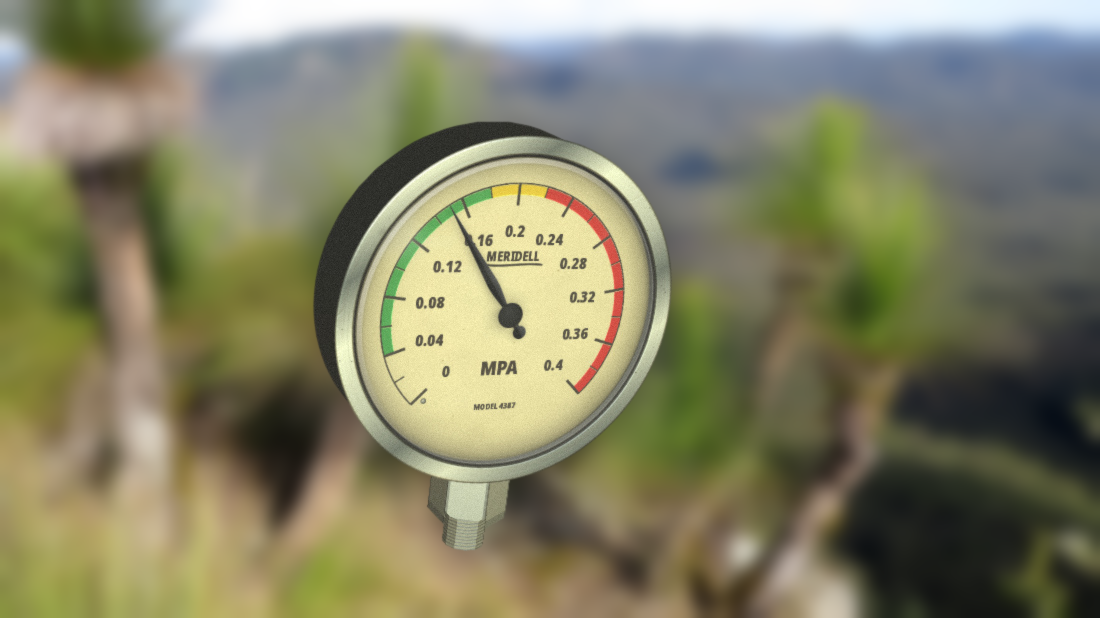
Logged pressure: 0.15 MPa
